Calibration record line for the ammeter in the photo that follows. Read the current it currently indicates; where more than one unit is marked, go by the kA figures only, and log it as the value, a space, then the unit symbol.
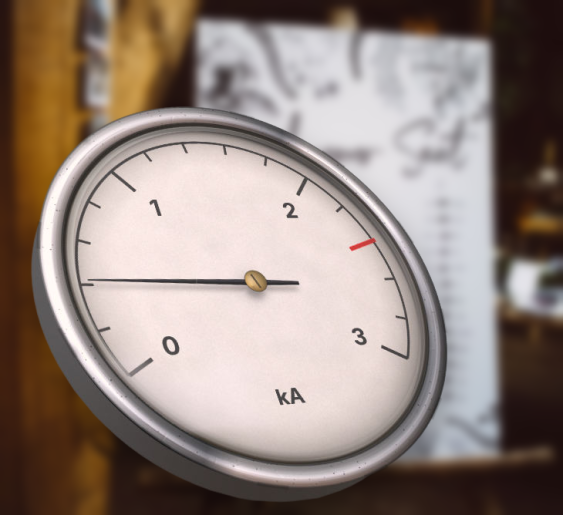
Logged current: 0.4 kA
